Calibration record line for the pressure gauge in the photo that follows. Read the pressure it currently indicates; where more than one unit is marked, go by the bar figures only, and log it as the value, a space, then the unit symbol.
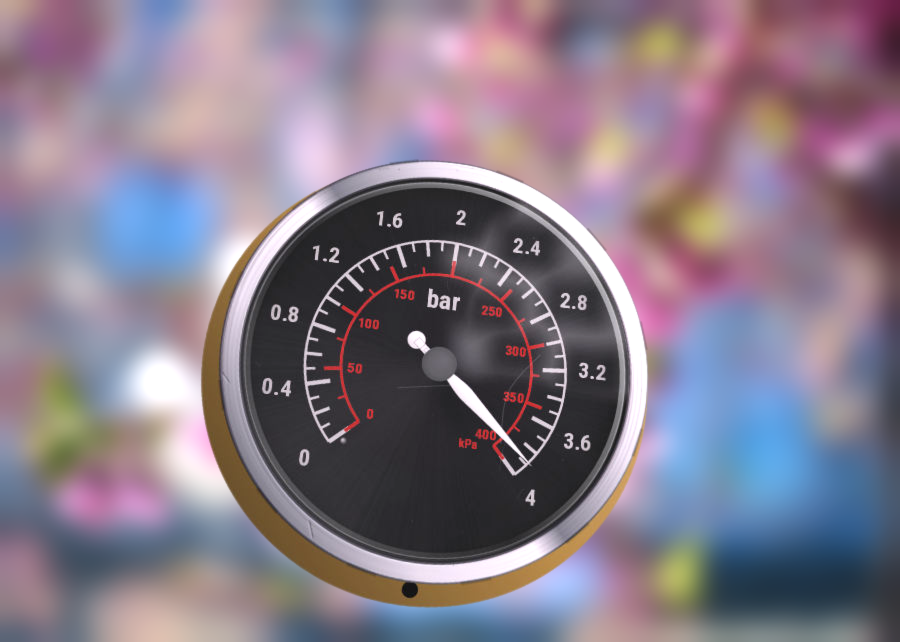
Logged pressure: 3.9 bar
